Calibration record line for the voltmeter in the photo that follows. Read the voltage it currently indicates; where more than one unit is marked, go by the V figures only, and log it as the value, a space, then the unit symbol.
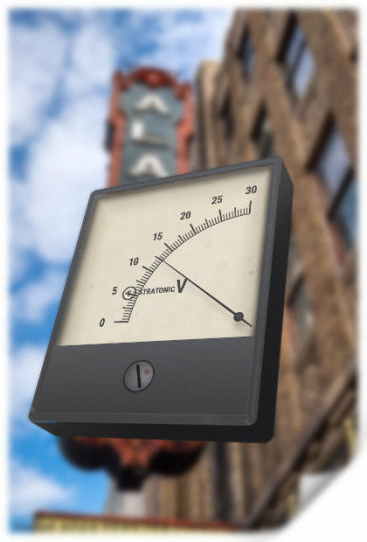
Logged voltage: 12.5 V
